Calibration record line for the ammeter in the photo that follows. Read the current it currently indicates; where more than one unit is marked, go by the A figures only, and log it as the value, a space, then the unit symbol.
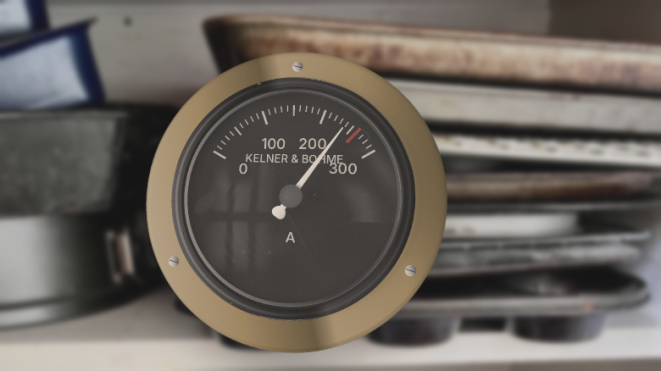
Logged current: 240 A
